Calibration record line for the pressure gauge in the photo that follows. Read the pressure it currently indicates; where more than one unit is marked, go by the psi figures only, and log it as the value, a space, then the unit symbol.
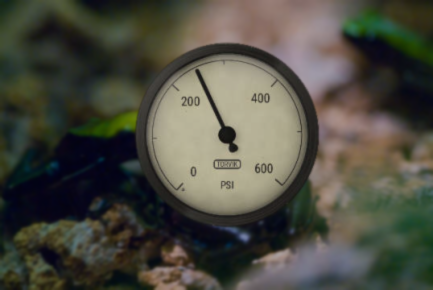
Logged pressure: 250 psi
